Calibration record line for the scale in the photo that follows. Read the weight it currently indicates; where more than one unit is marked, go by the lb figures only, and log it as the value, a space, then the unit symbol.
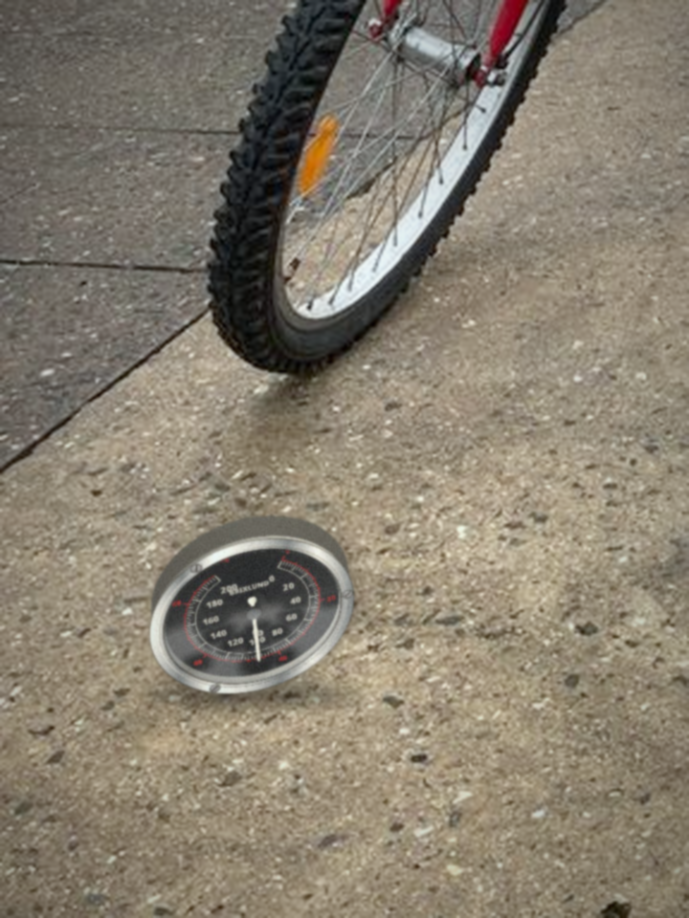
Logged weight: 100 lb
